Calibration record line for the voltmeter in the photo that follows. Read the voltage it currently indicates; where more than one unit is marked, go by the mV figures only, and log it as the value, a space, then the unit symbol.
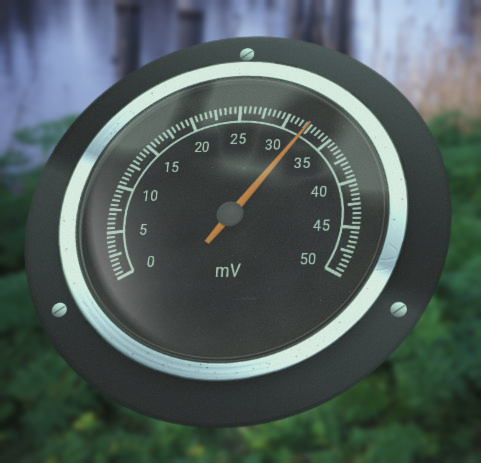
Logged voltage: 32.5 mV
